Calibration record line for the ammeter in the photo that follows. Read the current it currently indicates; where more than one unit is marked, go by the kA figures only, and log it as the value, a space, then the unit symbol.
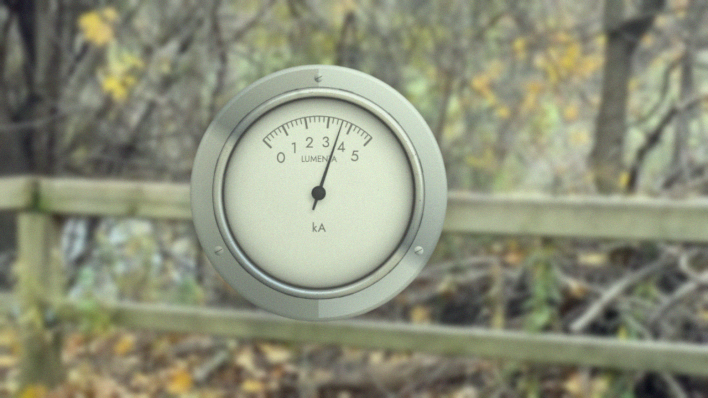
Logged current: 3.6 kA
